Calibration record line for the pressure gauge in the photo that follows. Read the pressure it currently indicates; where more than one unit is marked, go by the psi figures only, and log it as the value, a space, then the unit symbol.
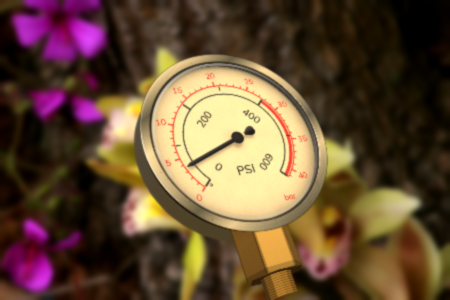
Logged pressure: 50 psi
